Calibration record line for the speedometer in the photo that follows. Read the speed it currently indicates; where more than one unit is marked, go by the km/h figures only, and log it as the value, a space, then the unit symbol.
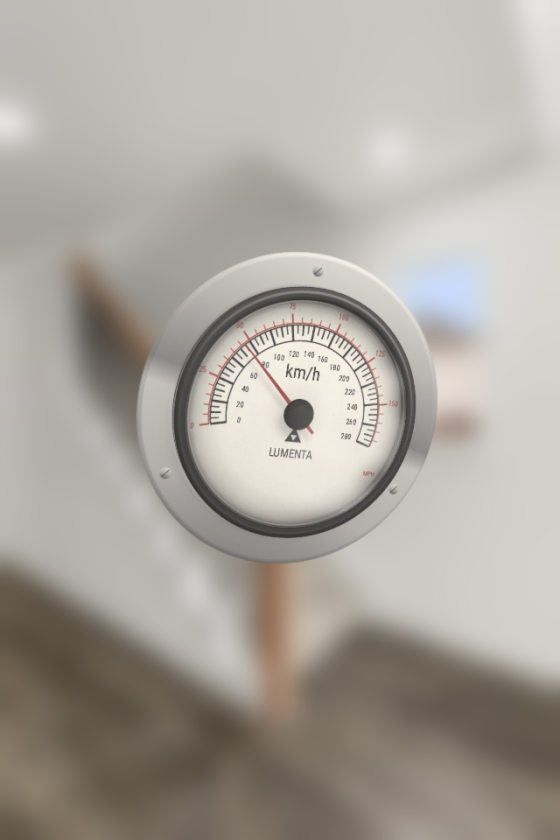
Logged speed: 75 km/h
